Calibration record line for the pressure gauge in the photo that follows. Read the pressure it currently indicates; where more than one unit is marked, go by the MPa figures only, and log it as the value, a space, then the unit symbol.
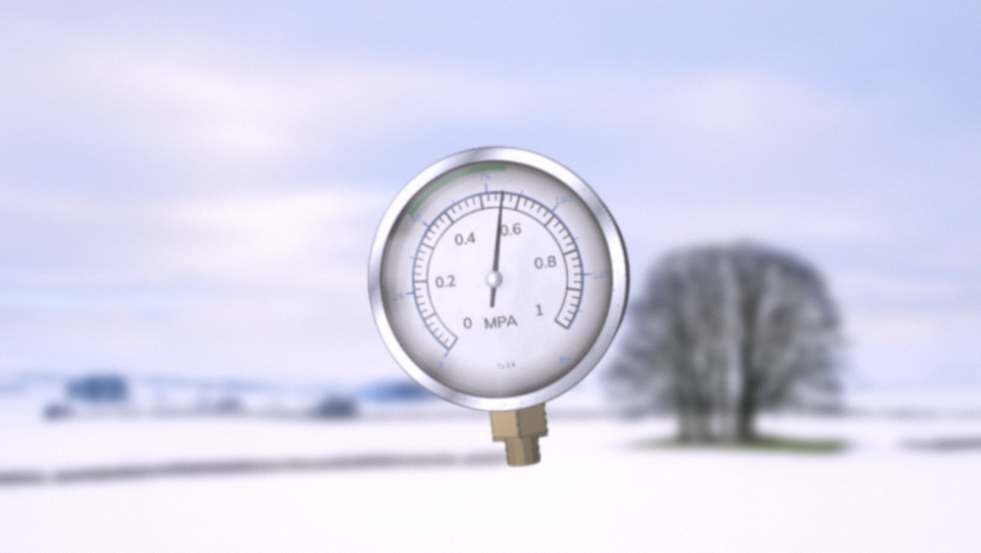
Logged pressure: 0.56 MPa
